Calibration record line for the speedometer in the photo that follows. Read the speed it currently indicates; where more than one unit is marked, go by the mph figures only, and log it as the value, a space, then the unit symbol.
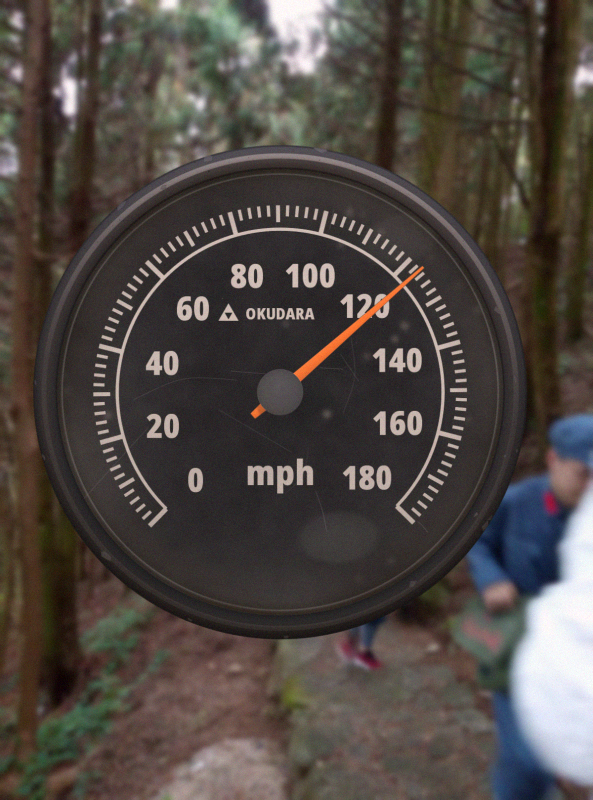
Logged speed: 123 mph
